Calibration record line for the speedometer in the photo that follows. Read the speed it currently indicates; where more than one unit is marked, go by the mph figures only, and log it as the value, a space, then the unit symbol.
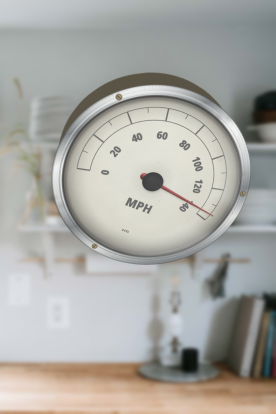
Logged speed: 135 mph
